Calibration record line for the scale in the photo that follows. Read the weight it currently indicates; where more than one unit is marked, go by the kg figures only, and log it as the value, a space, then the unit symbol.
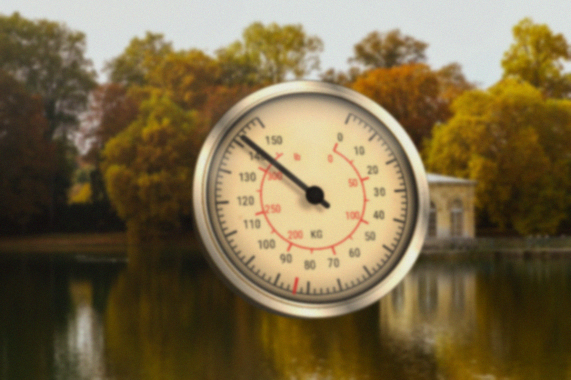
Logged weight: 142 kg
